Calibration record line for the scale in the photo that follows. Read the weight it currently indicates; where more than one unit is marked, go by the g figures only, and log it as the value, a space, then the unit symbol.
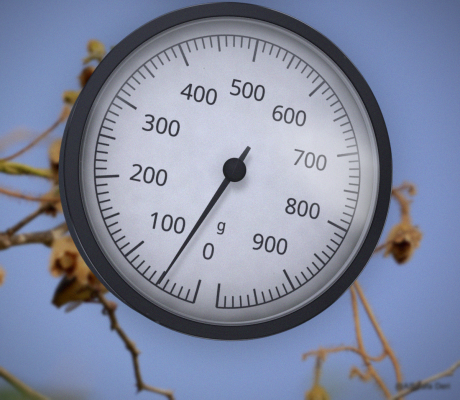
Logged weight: 50 g
